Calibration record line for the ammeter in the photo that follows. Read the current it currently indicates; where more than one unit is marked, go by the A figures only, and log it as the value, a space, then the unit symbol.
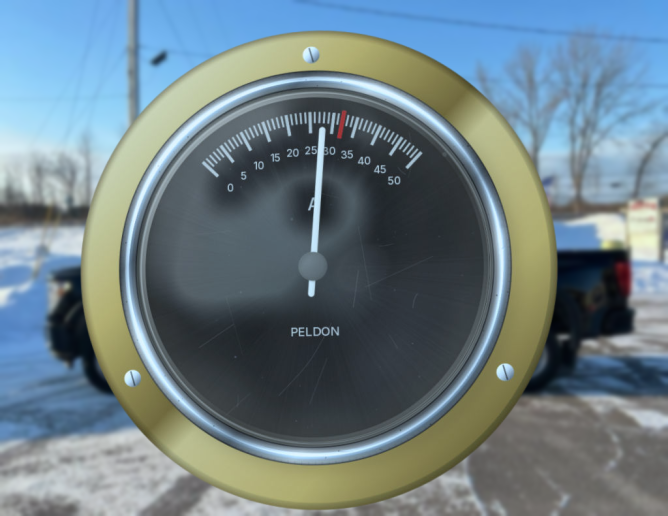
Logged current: 28 A
